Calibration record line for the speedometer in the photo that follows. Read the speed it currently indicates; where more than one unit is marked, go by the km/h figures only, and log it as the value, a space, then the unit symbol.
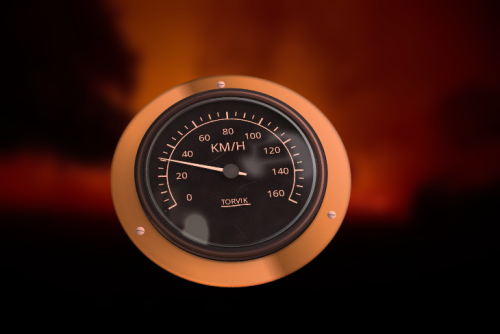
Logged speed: 30 km/h
